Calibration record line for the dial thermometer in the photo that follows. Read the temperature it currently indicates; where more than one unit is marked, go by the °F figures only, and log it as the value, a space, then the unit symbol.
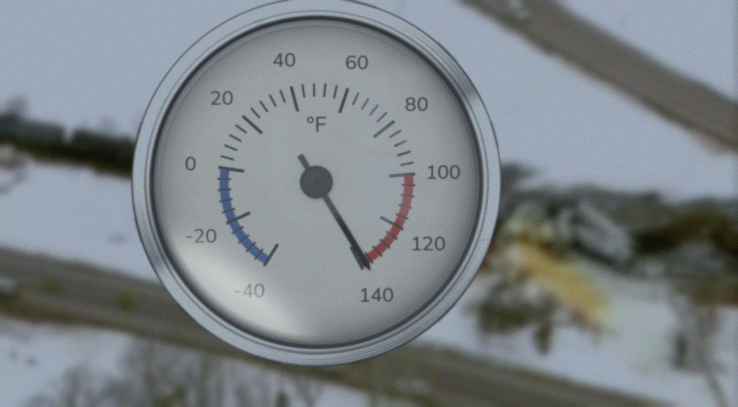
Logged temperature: 138 °F
